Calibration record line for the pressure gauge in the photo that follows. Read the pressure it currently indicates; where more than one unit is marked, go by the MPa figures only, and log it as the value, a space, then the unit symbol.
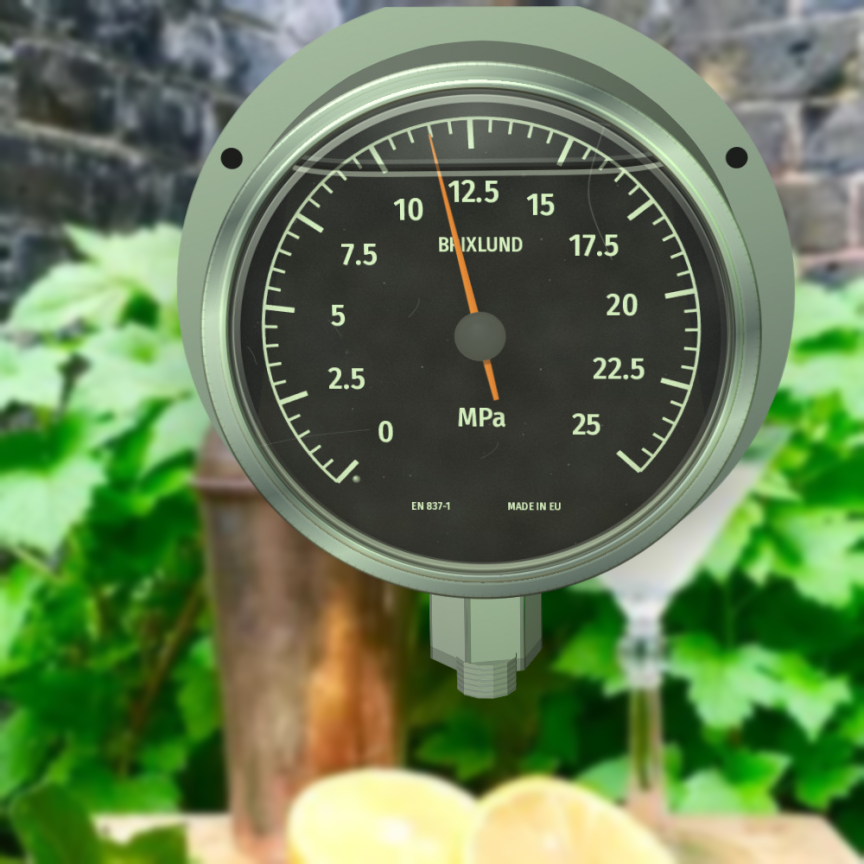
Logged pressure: 11.5 MPa
